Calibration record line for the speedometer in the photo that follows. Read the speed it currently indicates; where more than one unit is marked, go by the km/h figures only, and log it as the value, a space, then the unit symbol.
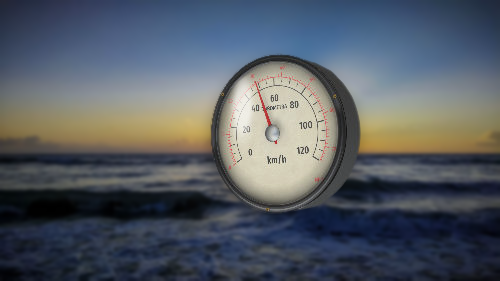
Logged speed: 50 km/h
